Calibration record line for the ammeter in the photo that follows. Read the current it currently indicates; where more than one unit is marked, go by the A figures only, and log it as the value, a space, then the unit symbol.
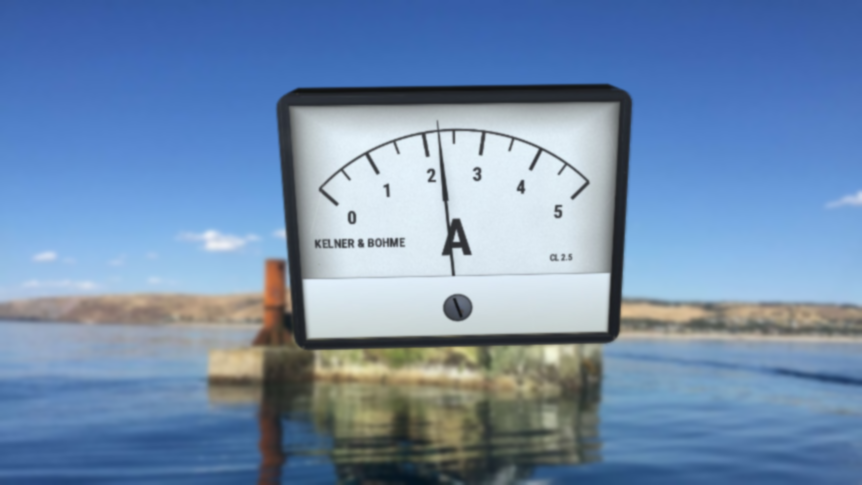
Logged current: 2.25 A
